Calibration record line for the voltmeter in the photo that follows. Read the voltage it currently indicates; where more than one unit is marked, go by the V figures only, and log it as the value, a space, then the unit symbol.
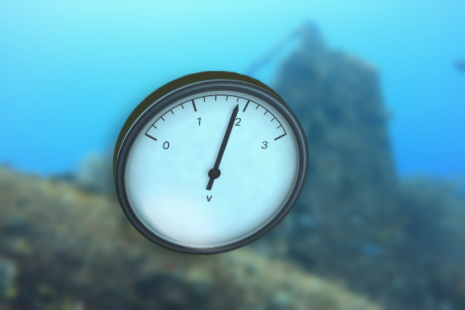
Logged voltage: 1.8 V
